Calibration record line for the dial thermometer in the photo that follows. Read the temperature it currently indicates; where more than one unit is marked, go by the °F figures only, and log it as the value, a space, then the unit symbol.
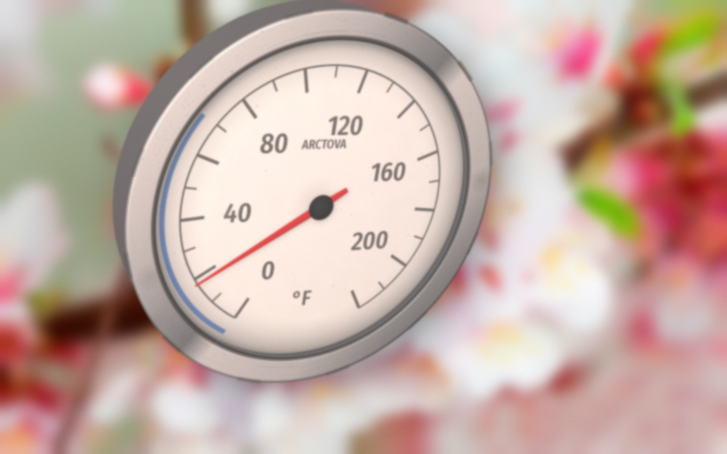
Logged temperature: 20 °F
